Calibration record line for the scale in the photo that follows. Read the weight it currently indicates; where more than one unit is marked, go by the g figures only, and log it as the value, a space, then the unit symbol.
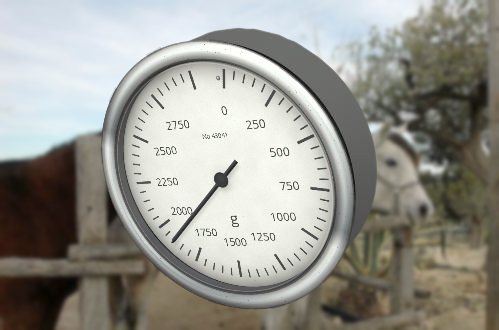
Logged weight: 1900 g
